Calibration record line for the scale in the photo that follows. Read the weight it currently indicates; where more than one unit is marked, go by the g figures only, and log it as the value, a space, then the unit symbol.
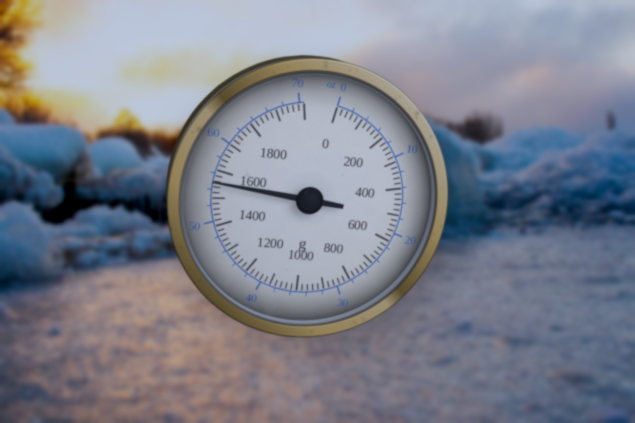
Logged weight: 1560 g
